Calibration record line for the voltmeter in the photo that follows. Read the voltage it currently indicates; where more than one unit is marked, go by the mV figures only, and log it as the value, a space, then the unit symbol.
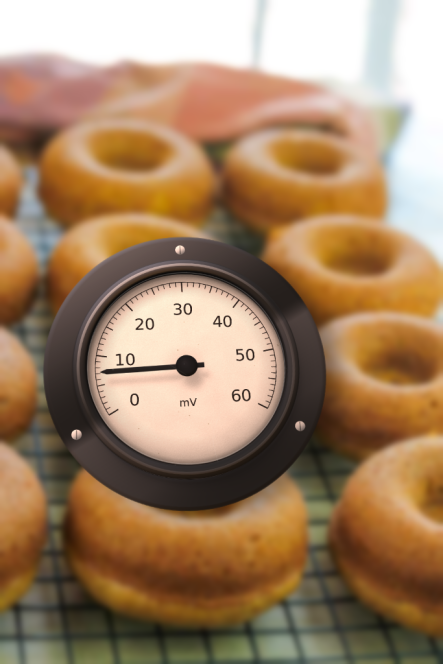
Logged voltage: 7 mV
